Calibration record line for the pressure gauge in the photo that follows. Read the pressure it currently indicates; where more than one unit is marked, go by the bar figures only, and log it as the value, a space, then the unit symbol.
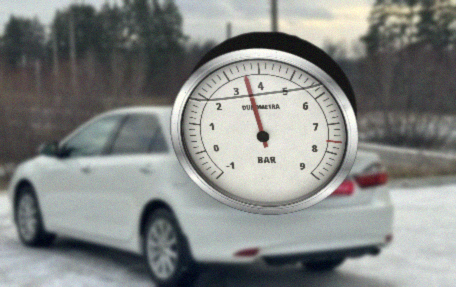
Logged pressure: 3.6 bar
